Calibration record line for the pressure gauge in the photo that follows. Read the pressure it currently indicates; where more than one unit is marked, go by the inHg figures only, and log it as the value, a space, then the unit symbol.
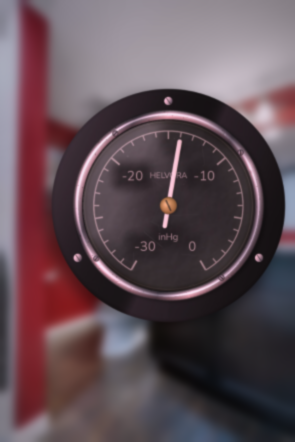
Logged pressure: -14 inHg
